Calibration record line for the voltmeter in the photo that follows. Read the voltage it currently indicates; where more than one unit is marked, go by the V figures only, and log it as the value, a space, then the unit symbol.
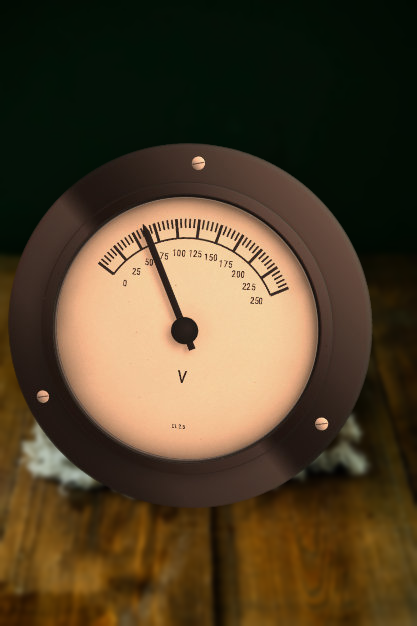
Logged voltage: 65 V
